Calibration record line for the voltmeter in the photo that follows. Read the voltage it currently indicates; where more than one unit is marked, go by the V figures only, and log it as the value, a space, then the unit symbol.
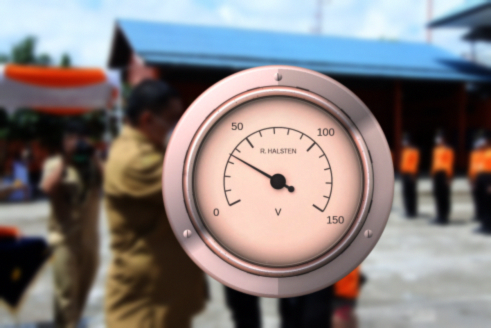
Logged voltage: 35 V
